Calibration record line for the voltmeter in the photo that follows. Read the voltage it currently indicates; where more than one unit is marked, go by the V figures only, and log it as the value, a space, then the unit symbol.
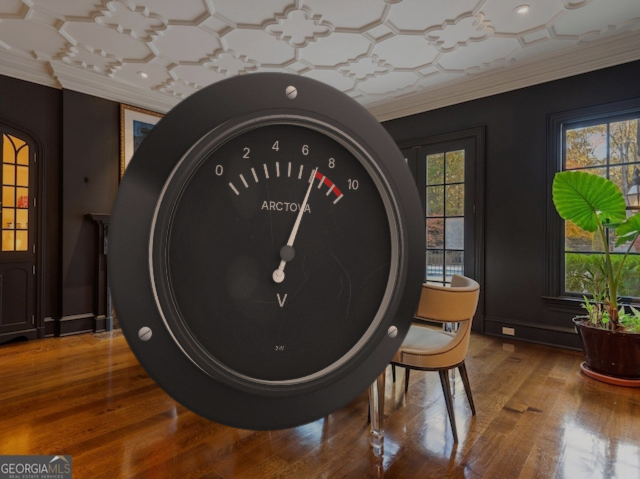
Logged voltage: 7 V
